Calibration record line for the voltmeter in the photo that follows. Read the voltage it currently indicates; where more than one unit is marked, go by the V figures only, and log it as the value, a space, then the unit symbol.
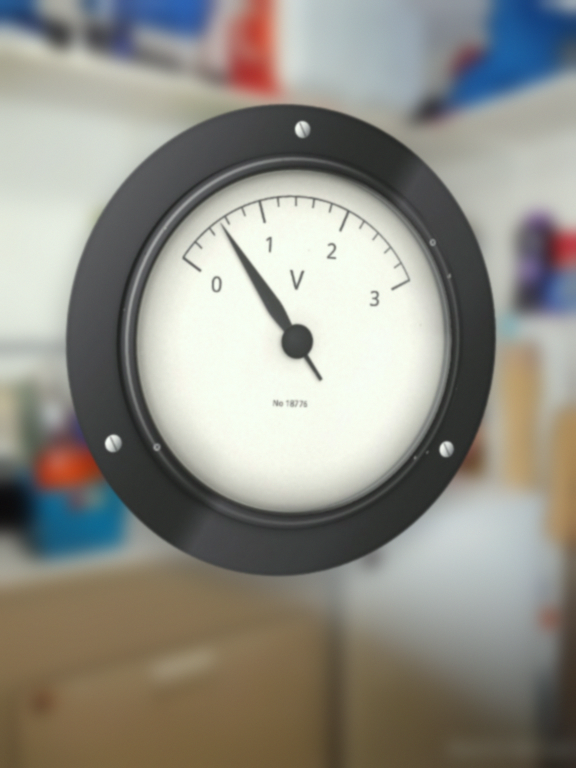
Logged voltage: 0.5 V
